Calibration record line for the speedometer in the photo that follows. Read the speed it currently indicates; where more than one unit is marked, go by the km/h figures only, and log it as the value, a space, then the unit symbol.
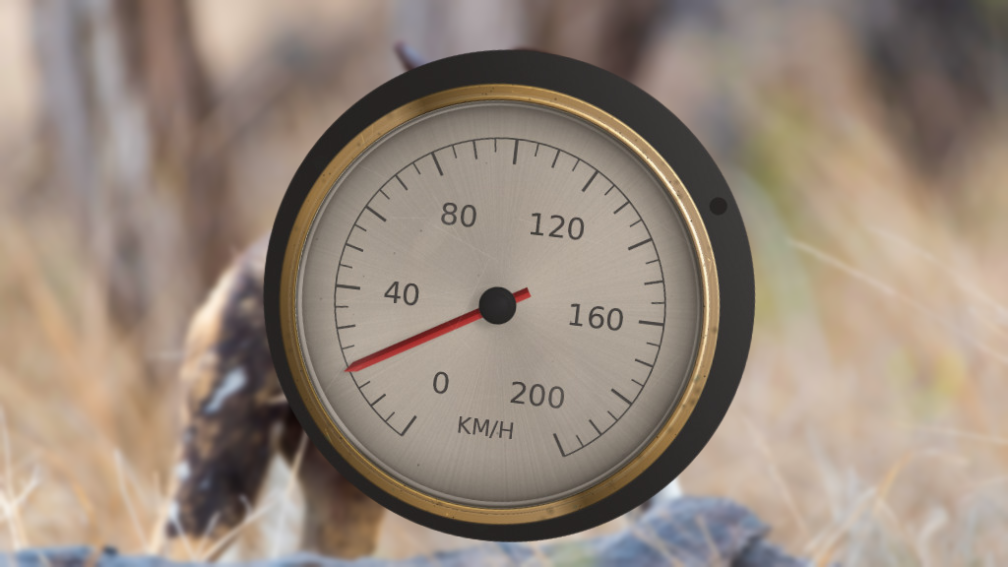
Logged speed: 20 km/h
